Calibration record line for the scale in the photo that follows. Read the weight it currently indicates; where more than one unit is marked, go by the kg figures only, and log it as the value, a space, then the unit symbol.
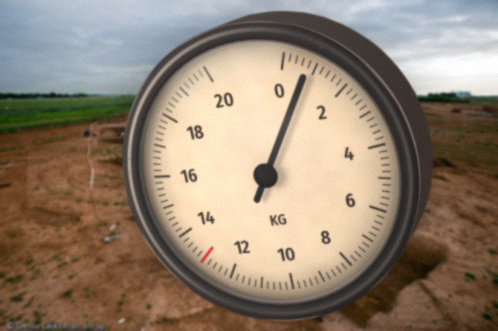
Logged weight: 0.8 kg
